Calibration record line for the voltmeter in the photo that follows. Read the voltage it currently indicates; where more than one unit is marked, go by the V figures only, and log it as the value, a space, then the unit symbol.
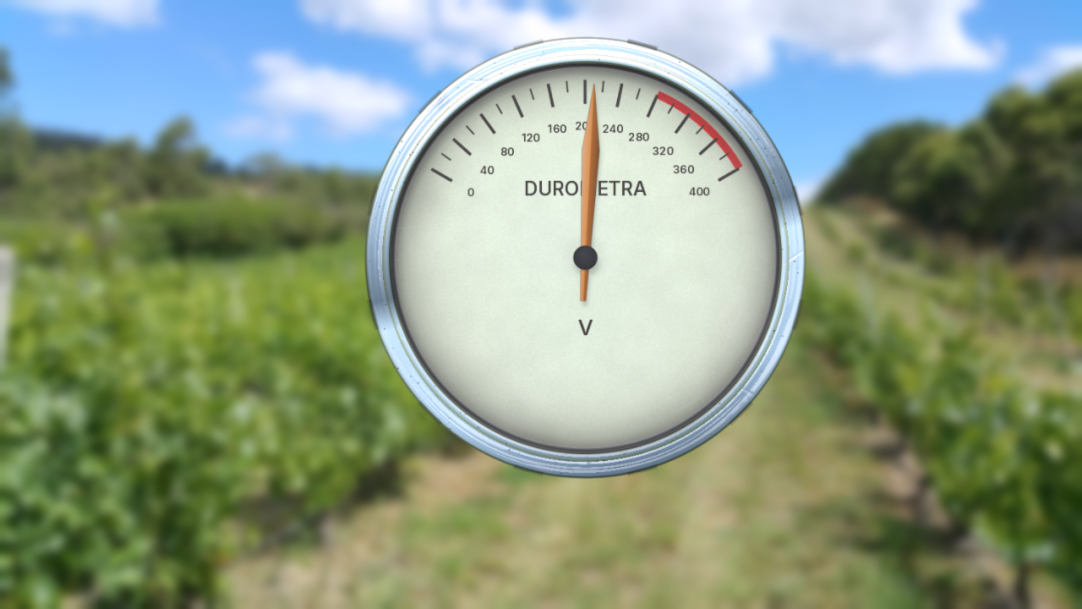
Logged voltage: 210 V
